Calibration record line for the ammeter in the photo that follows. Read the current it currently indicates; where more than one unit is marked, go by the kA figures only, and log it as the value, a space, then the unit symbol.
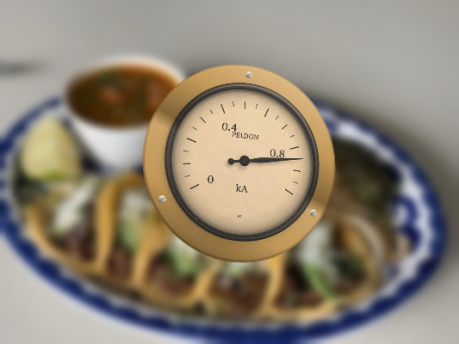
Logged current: 0.85 kA
